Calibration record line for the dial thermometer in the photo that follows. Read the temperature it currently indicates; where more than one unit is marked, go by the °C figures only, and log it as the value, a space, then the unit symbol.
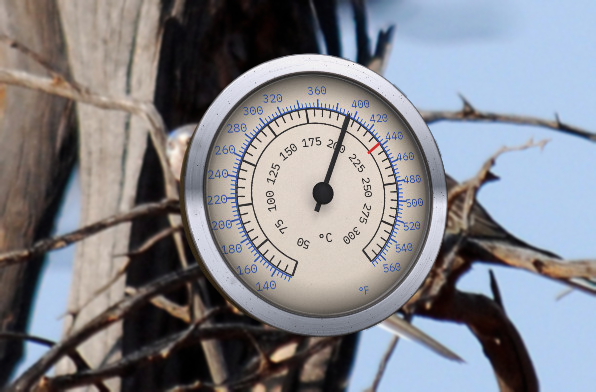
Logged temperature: 200 °C
